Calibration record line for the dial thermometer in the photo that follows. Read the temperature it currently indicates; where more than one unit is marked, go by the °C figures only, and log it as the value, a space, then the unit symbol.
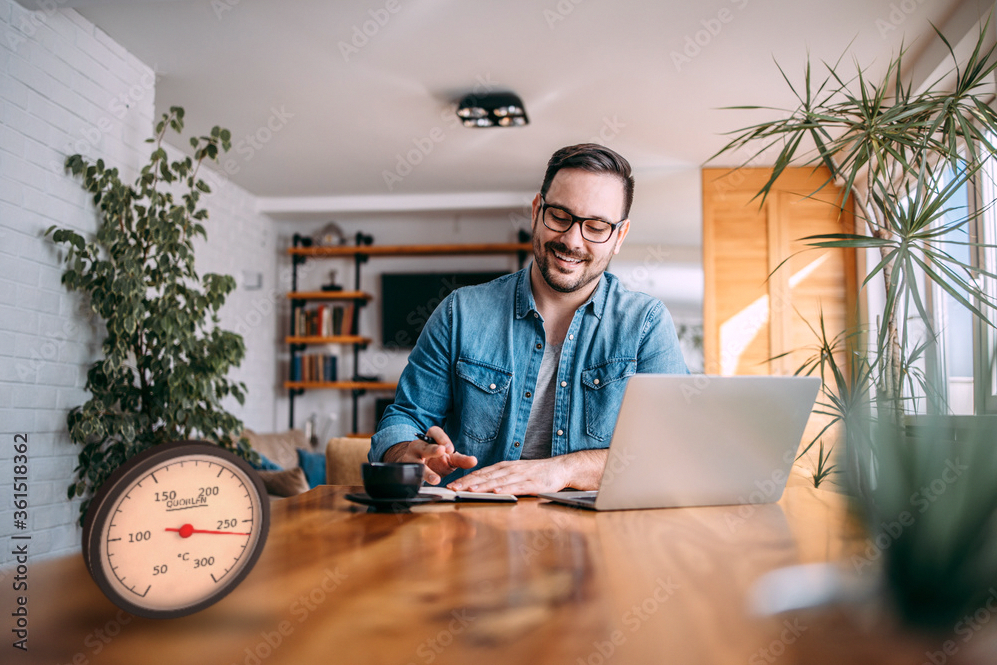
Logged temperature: 260 °C
